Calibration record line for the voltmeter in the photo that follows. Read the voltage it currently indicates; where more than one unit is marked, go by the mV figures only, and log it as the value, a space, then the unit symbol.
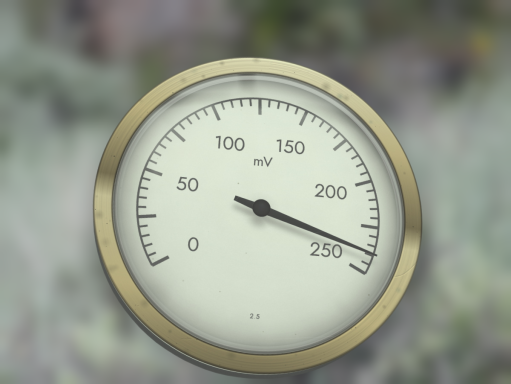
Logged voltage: 240 mV
